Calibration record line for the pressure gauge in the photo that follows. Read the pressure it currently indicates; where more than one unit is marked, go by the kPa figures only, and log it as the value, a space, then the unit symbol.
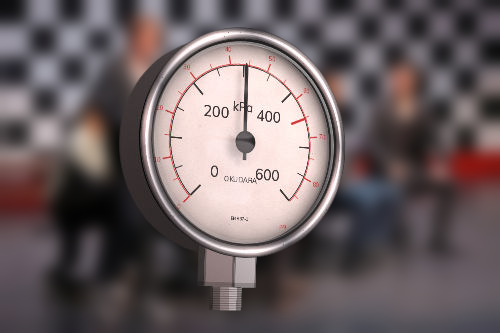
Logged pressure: 300 kPa
